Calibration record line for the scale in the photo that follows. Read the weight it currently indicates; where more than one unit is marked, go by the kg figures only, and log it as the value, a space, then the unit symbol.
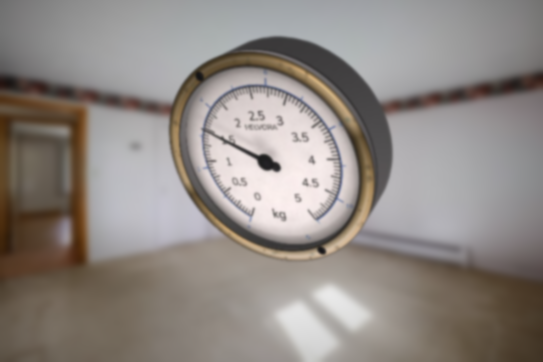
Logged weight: 1.5 kg
